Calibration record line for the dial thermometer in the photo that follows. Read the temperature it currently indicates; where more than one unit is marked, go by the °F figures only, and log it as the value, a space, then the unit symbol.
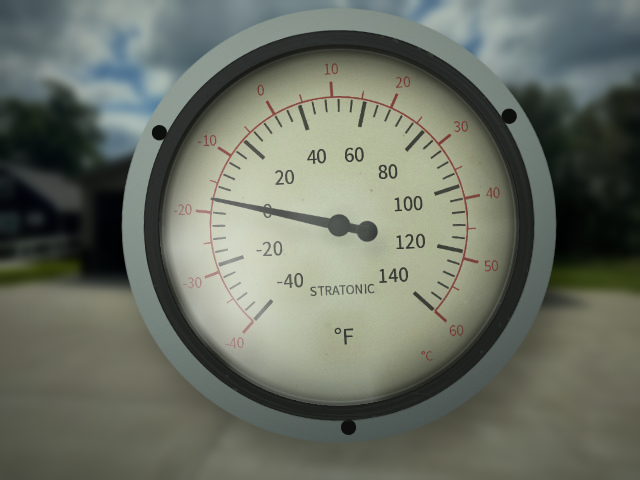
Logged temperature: 0 °F
